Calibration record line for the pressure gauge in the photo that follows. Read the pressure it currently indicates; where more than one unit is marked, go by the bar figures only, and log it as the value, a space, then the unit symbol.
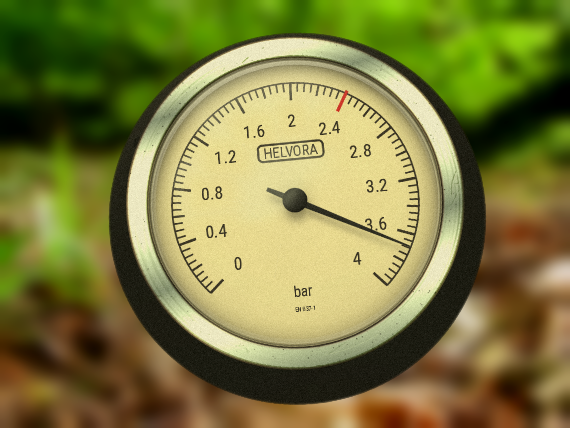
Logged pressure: 3.7 bar
